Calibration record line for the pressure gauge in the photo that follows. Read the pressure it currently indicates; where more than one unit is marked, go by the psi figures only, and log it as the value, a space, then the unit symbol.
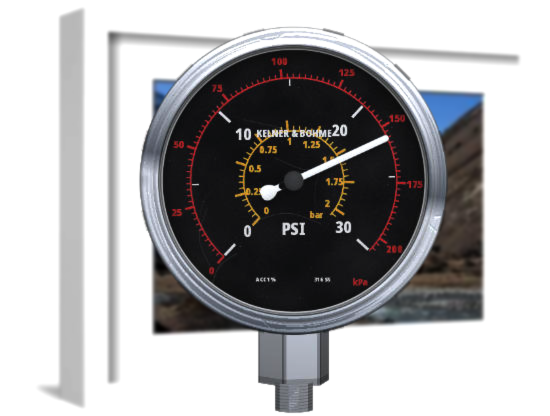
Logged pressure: 22.5 psi
